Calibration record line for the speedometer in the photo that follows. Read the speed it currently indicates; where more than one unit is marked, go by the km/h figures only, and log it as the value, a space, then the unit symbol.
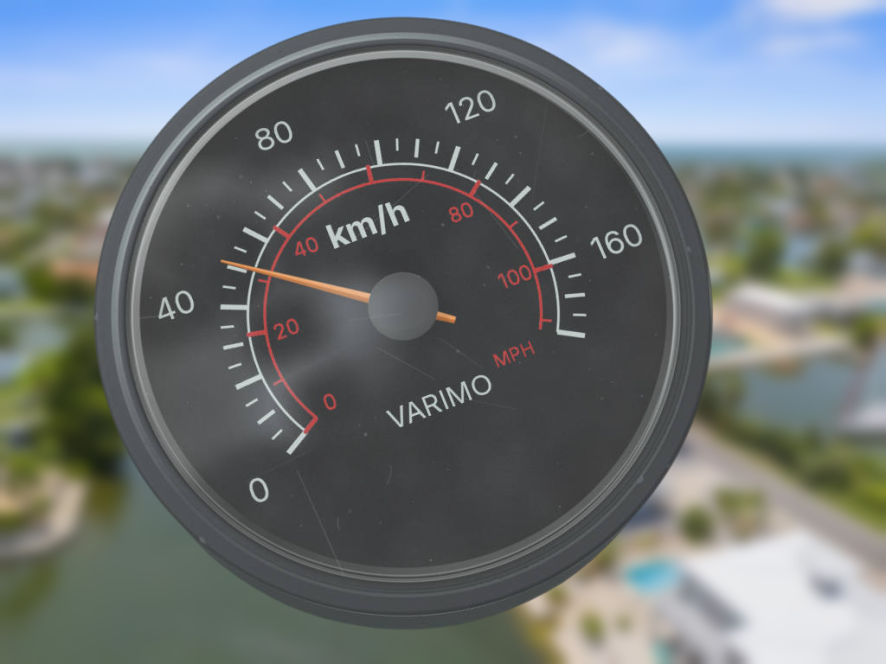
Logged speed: 50 km/h
